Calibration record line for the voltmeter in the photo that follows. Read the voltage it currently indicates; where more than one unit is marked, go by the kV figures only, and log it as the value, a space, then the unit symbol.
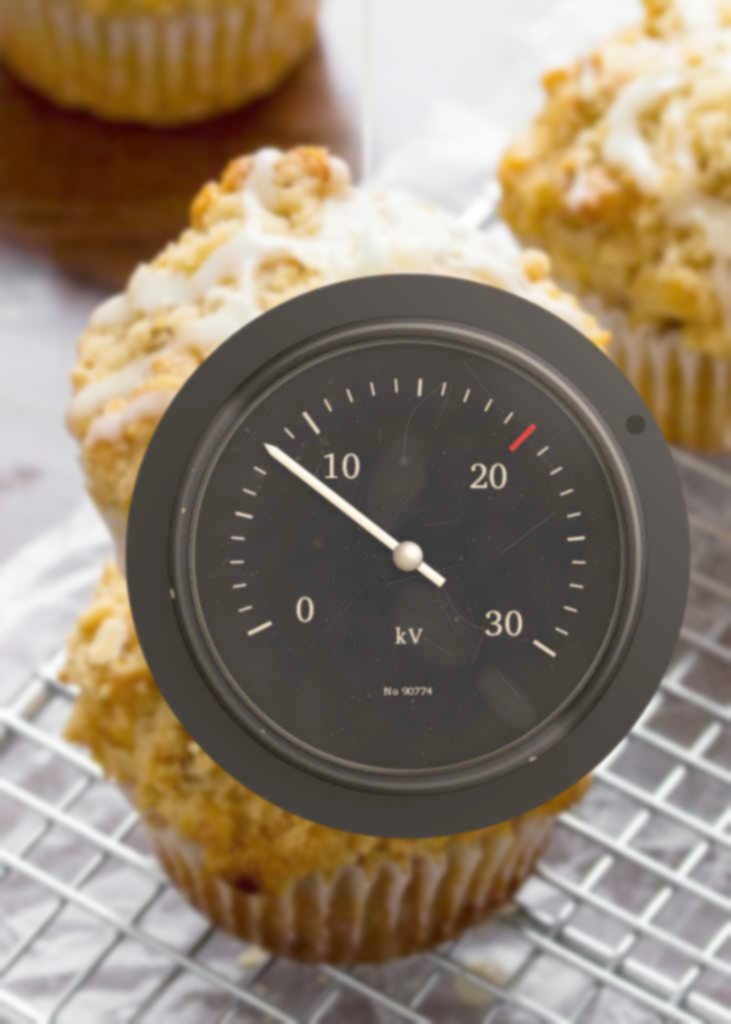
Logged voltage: 8 kV
